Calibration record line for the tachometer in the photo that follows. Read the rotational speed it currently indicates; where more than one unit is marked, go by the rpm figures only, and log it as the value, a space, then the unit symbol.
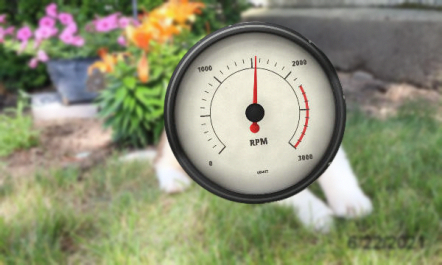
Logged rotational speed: 1550 rpm
